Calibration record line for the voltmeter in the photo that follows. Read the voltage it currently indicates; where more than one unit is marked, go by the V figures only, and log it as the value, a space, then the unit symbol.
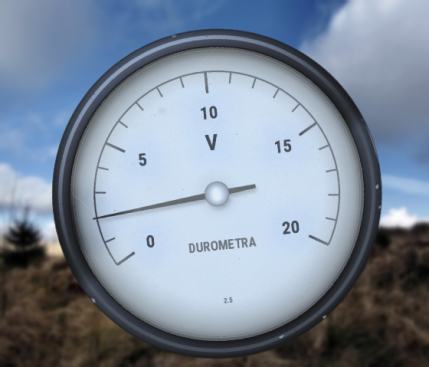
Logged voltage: 2 V
